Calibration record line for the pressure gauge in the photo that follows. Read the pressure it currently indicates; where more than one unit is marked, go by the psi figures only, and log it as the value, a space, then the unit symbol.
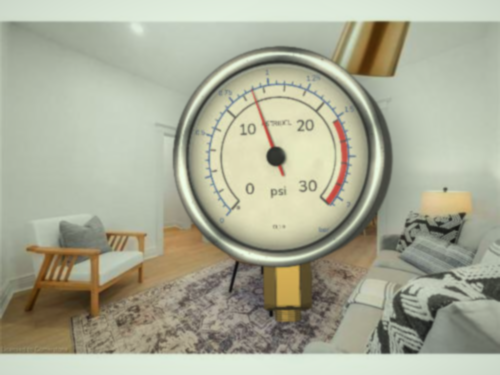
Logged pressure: 13 psi
